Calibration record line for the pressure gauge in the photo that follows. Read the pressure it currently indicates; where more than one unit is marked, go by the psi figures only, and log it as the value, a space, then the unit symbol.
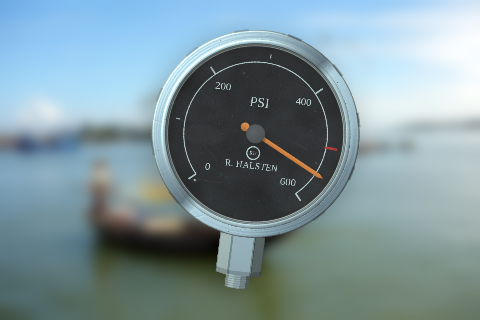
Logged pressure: 550 psi
